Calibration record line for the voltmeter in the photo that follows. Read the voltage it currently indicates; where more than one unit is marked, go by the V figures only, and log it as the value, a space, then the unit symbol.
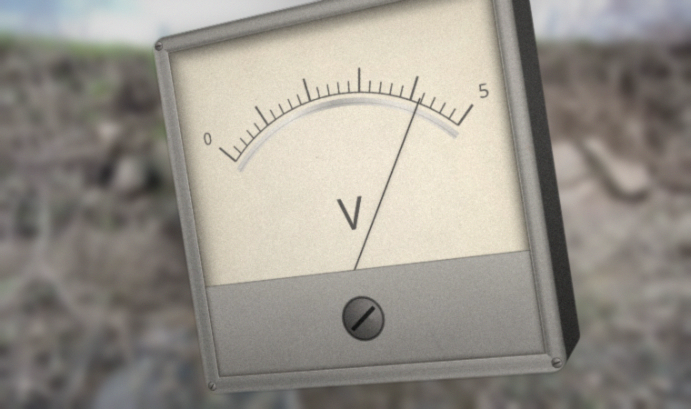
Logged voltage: 4.2 V
